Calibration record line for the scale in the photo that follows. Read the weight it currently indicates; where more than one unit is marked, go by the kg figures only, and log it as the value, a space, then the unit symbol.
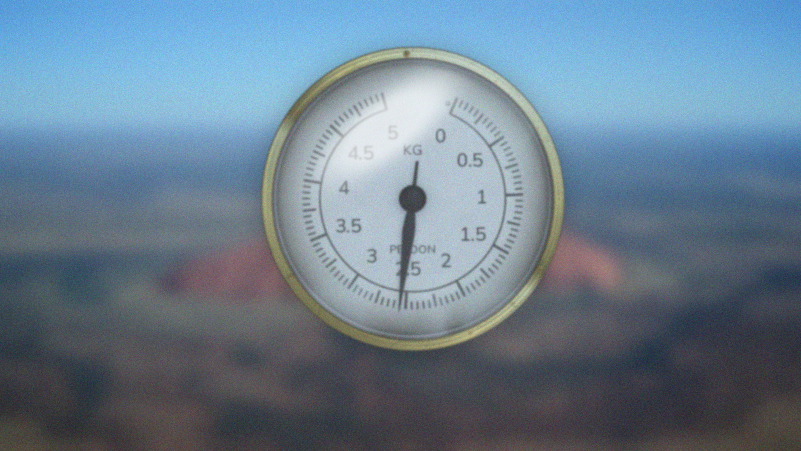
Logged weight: 2.55 kg
